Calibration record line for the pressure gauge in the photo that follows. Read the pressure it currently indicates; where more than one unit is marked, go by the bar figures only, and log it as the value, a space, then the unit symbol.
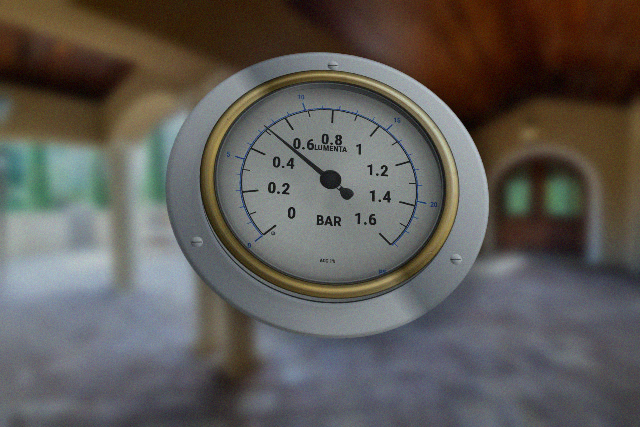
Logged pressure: 0.5 bar
